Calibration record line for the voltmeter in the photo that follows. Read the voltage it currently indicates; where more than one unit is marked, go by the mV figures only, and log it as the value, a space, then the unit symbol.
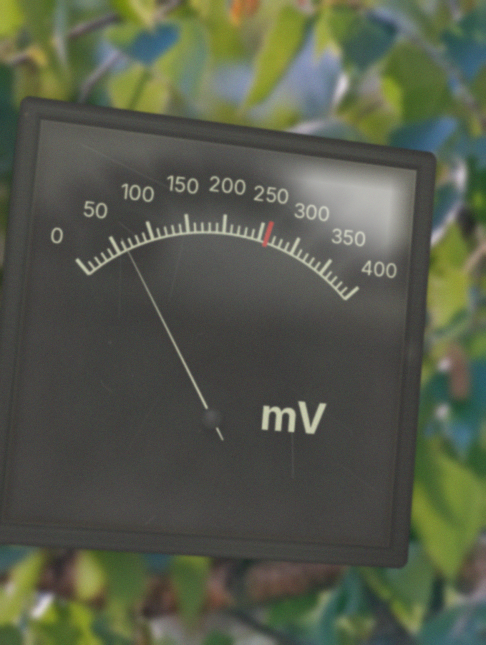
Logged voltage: 60 mV
